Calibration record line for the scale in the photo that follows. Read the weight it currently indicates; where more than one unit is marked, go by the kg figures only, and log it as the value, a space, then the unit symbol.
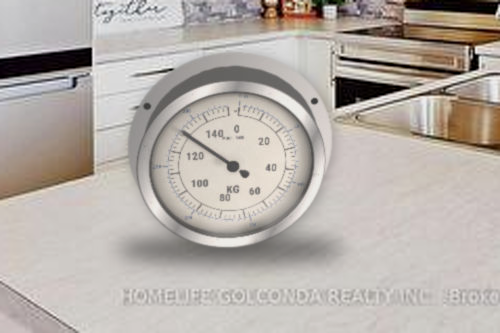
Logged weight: 130 kg
